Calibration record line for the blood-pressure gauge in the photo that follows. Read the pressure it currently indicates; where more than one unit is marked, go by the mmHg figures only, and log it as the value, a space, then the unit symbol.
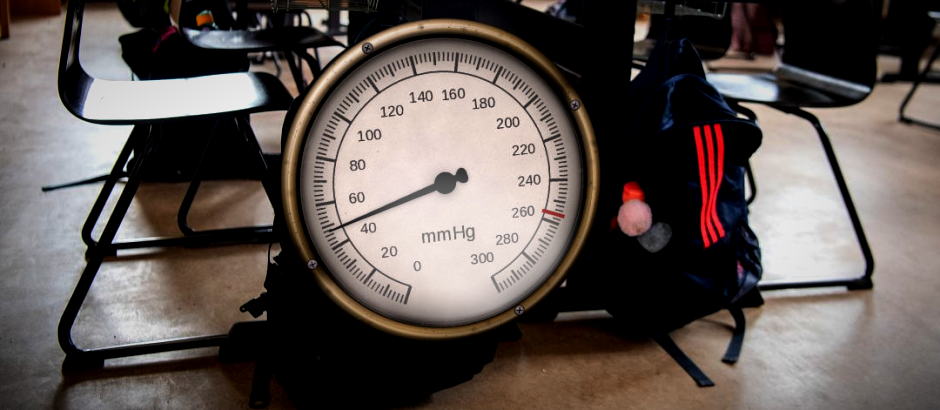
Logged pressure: 48 mmHg
